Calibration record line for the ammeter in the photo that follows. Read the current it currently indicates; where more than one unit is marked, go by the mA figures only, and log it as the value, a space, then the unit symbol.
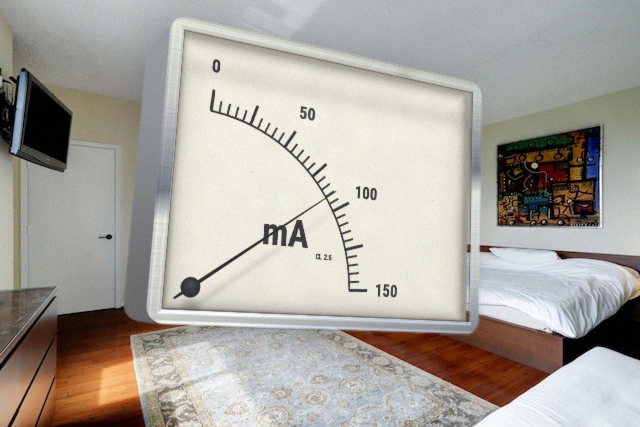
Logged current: 90 mA
